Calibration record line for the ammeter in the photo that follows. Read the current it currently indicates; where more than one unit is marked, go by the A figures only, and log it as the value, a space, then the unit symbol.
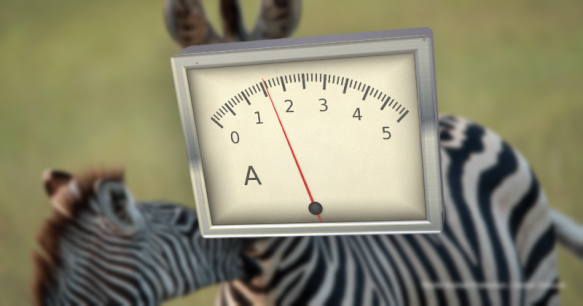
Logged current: 1.6 A
